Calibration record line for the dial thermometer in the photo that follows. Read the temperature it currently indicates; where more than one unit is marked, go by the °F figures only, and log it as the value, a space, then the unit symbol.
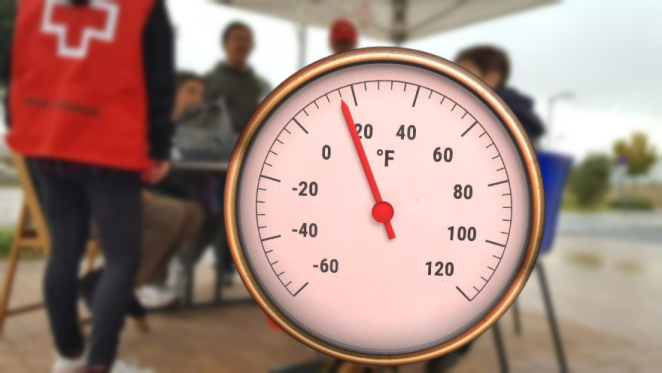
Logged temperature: 16 °F
